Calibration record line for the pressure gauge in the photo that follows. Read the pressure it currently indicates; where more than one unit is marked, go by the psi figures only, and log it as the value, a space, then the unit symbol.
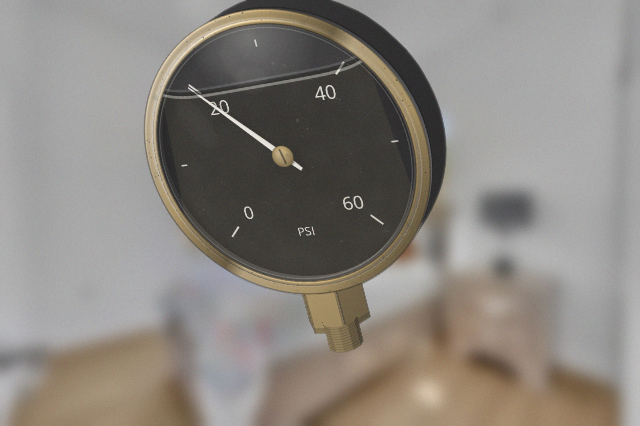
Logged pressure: 20 psi
